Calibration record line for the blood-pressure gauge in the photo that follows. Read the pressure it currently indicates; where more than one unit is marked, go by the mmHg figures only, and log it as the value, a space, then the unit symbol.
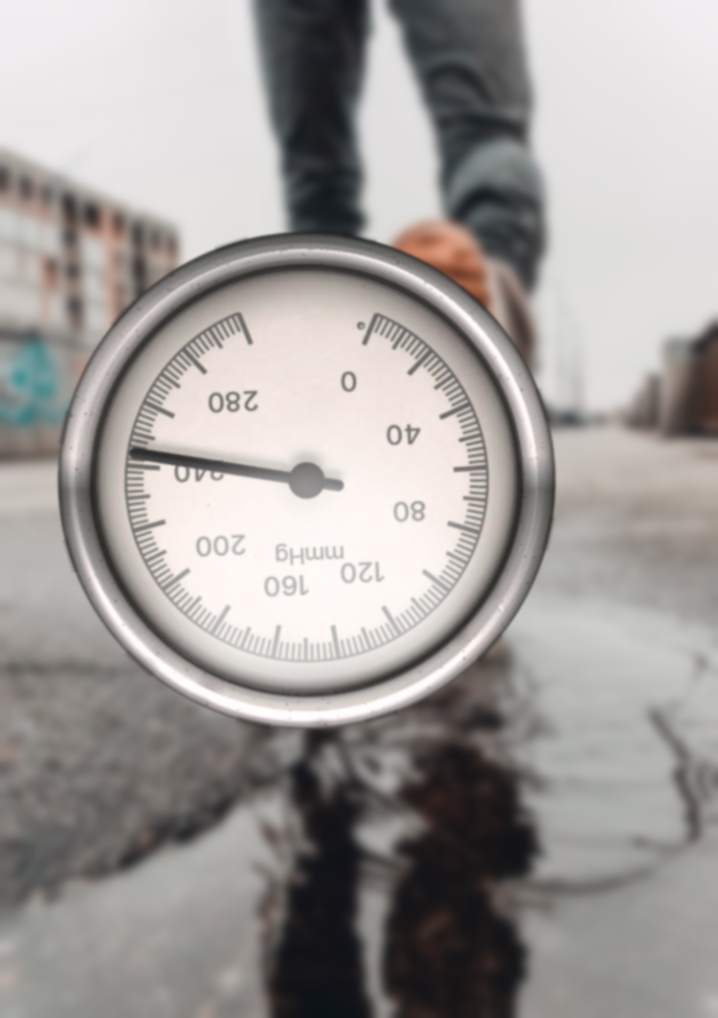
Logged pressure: 244 mmHg
